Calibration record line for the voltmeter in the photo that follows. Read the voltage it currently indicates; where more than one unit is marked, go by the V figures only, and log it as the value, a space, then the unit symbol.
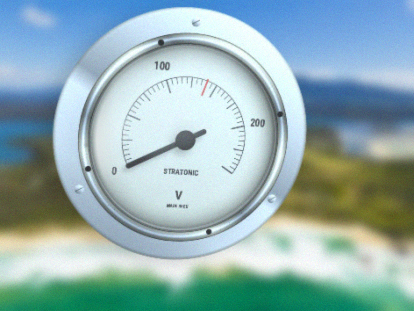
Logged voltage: 0 V
